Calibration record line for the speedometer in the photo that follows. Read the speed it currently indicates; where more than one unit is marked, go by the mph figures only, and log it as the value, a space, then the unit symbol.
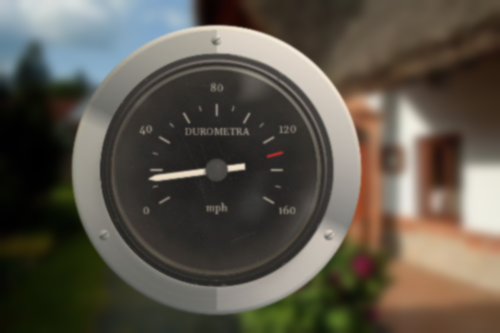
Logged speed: 15 mph
